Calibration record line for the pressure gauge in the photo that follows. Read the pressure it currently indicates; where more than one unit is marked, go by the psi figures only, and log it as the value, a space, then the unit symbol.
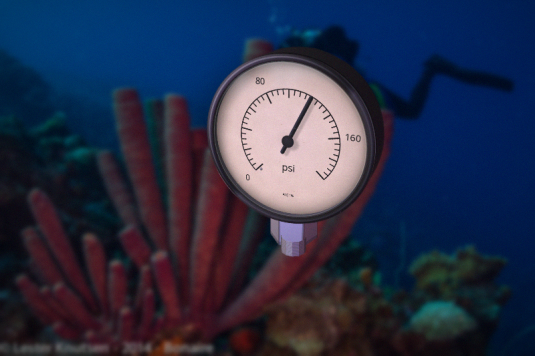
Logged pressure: 120 psi
